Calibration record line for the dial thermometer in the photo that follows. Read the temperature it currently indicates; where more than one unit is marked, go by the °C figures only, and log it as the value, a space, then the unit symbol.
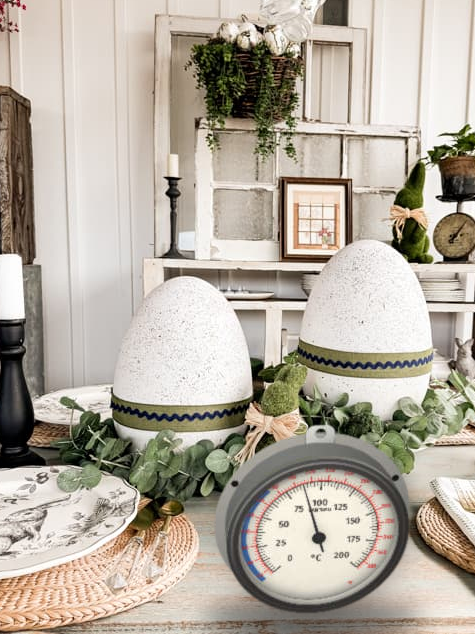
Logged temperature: 87.5 °C
